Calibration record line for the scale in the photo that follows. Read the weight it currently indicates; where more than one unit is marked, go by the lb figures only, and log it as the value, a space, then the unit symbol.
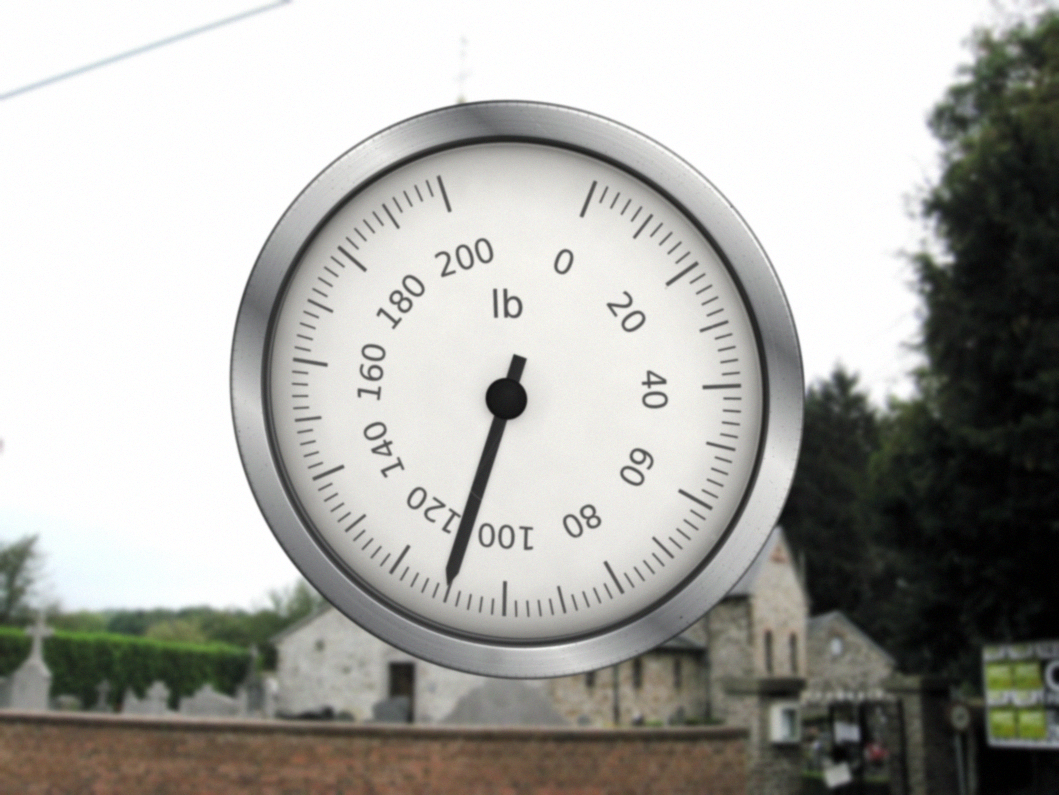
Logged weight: 110 lb
